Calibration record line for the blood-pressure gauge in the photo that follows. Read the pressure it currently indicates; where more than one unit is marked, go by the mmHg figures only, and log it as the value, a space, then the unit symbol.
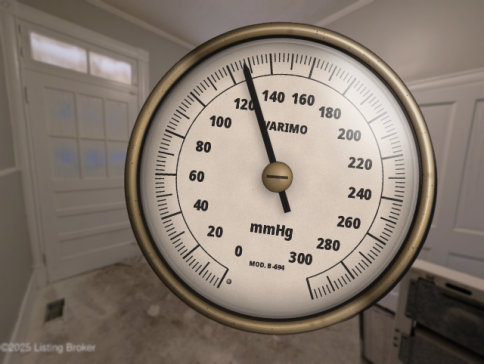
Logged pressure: 128 mmHg
